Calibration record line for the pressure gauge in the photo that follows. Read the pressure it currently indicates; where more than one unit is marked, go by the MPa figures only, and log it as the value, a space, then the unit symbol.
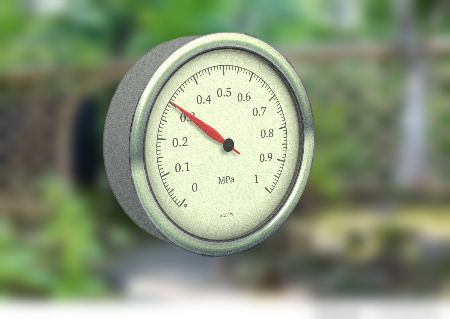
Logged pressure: 0.3 MPa
